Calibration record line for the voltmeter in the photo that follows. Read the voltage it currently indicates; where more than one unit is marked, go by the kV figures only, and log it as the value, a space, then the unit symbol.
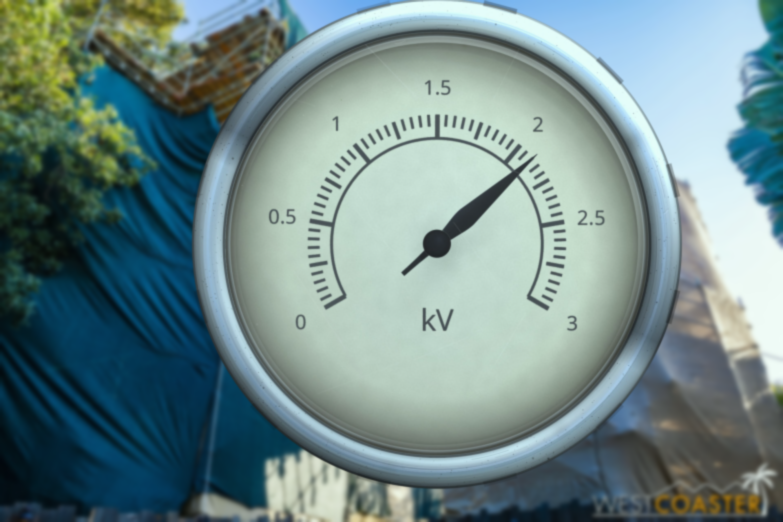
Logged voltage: 2.1 kV
